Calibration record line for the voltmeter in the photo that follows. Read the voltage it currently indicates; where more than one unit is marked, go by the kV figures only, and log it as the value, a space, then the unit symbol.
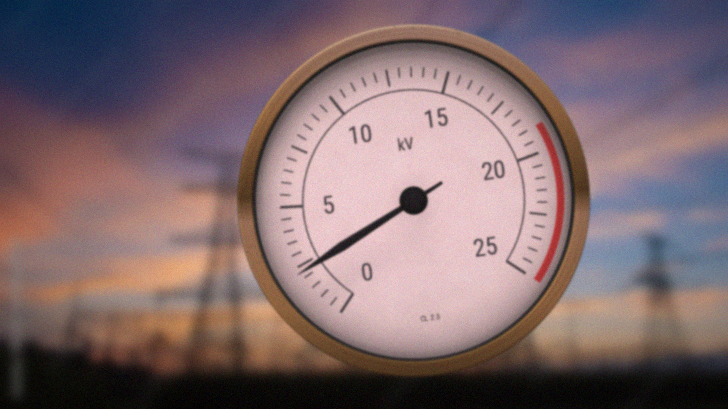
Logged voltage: 2.25 kV
